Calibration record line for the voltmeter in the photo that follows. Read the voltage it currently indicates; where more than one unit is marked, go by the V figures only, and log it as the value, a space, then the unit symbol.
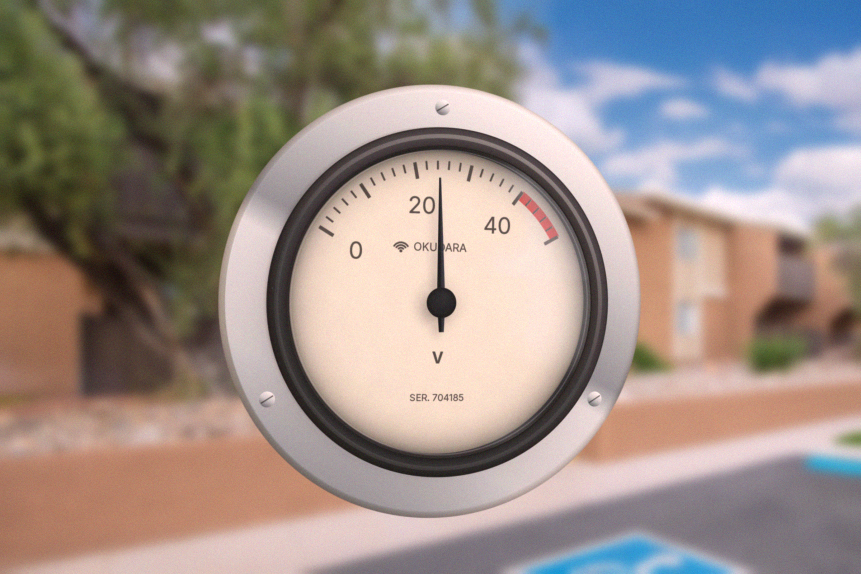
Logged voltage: 24 V
